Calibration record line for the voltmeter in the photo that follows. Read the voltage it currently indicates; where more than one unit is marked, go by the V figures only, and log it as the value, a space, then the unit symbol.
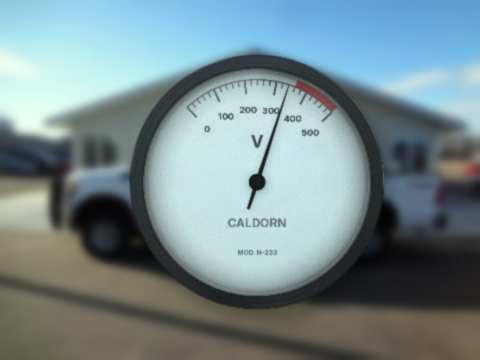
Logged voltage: 340 V
